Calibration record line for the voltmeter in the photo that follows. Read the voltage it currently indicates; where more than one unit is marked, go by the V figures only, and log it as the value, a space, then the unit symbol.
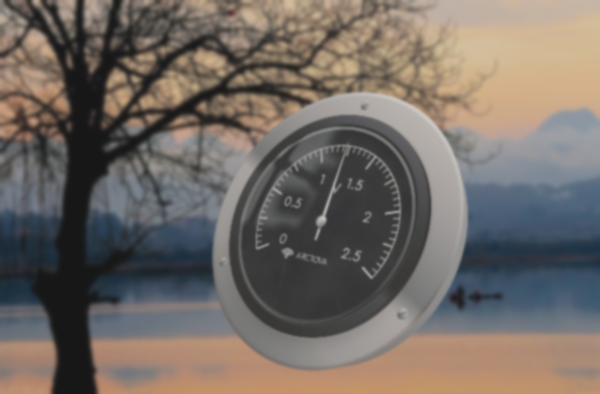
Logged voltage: 1.25 V
